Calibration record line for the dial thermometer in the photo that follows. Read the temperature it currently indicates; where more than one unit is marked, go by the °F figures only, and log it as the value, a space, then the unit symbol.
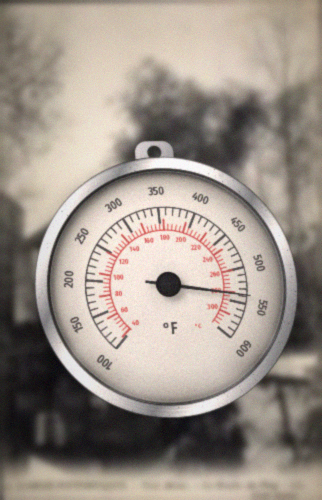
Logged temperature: 540 °F
